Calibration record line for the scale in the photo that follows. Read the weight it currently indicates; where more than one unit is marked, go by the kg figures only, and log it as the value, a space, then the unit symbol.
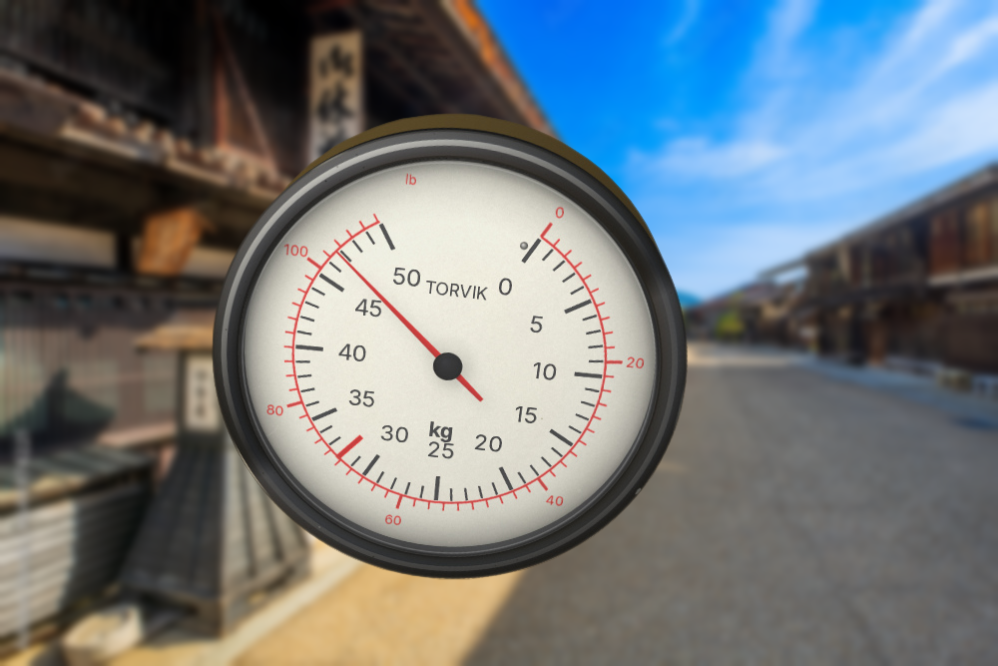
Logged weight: 47 kg
